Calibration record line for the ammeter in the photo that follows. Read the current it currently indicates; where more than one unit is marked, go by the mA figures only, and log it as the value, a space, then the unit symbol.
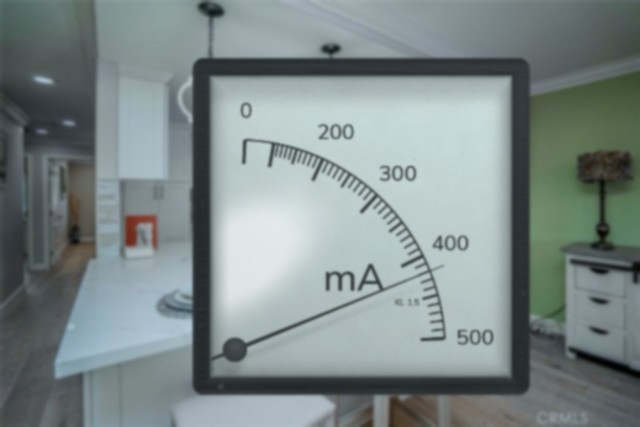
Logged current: 420 mA
